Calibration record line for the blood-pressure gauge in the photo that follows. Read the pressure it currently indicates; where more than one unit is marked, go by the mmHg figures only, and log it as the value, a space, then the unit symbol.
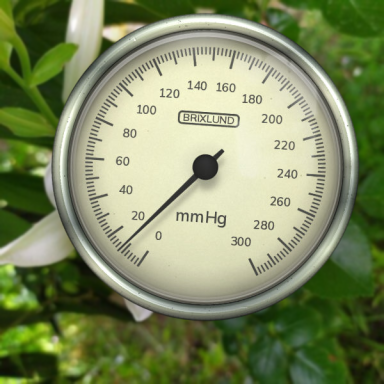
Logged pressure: 12 mmHg
